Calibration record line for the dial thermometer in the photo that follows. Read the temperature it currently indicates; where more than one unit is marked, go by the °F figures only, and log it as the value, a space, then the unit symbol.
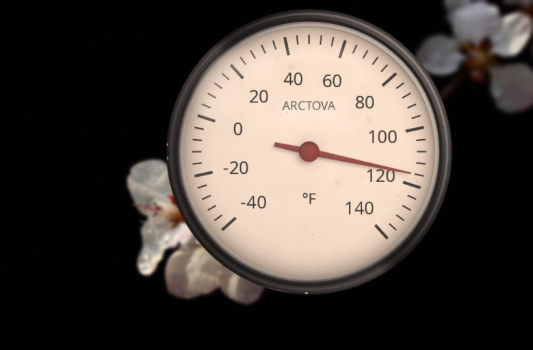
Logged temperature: 116 °F
